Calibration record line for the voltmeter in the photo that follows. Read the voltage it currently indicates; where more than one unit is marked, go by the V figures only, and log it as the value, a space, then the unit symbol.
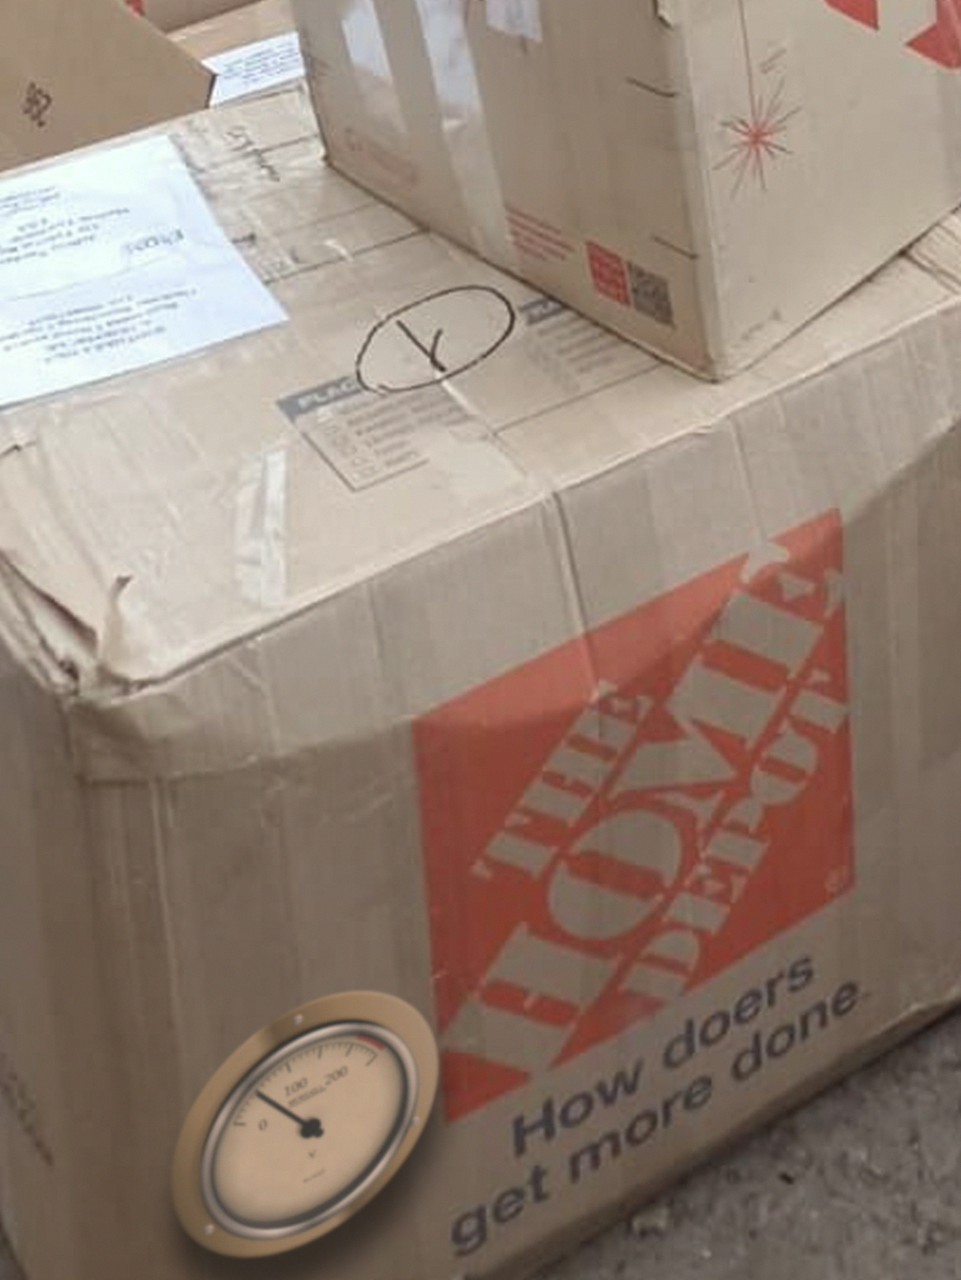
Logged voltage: 50 V
